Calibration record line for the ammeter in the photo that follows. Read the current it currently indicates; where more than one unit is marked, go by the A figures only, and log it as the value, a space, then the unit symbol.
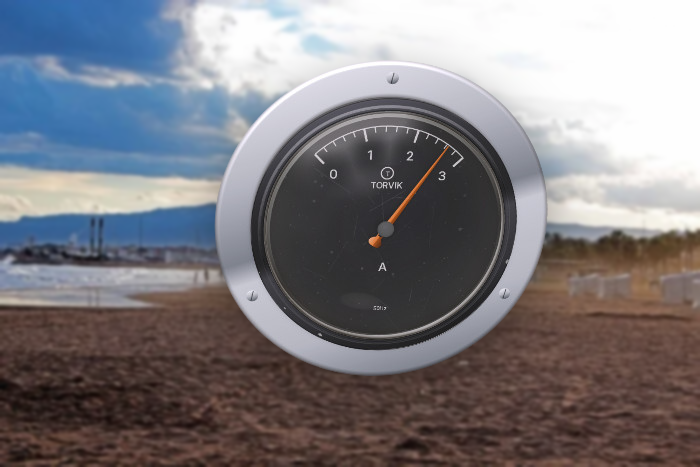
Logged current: 2.6 A
